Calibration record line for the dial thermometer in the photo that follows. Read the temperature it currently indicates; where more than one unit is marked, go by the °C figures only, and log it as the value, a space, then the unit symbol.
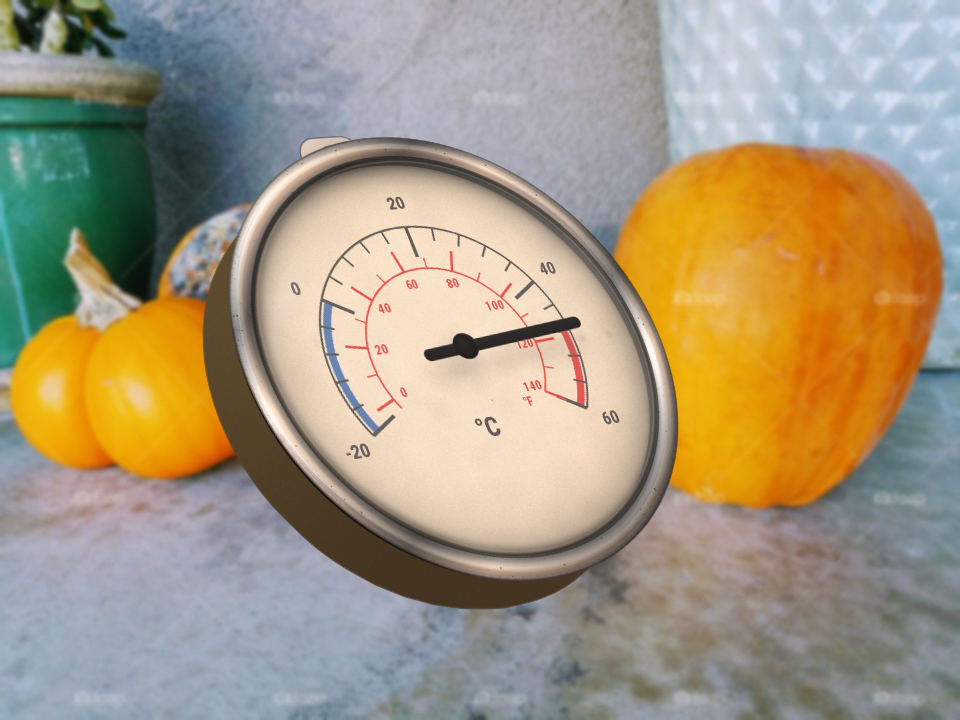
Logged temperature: 48 °C
